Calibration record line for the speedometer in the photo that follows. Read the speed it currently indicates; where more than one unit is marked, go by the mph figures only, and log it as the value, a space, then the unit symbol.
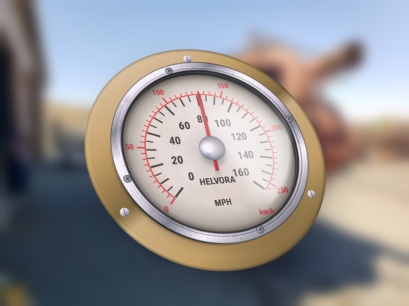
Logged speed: 80 mph
